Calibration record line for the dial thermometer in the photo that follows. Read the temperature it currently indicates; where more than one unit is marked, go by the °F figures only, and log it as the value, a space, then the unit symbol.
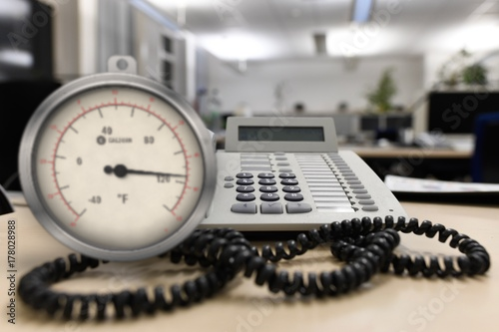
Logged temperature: 115 °F
